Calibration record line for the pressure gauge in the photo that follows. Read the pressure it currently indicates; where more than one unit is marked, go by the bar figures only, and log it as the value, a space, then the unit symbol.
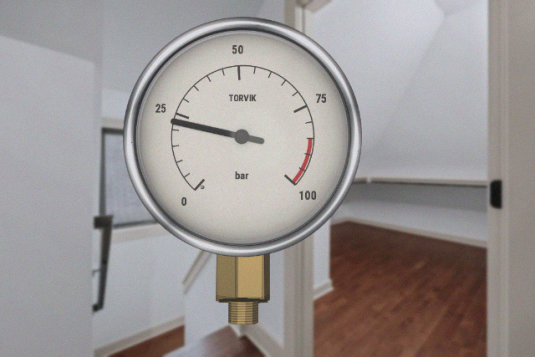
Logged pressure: 22.5 bar
